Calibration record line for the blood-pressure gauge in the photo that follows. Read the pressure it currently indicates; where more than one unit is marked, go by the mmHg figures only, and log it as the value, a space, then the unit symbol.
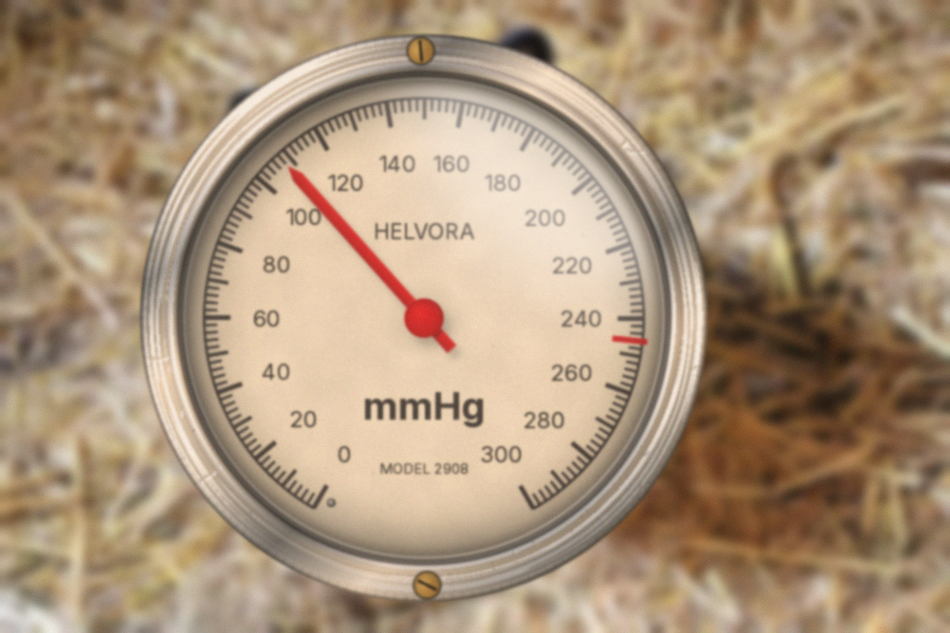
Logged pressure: 108 mmHg
